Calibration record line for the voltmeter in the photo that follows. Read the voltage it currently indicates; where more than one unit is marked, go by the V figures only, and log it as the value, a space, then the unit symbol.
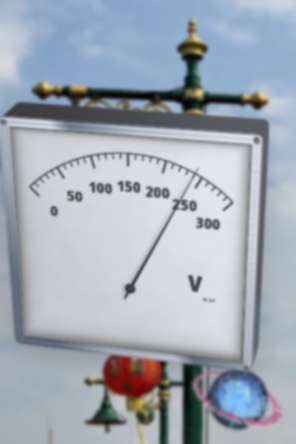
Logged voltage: 240 V
